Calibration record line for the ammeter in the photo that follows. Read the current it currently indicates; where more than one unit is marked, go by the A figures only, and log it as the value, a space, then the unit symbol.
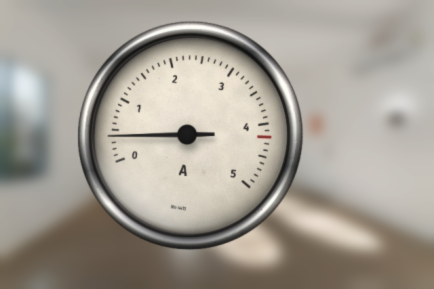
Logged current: 0.4 A
